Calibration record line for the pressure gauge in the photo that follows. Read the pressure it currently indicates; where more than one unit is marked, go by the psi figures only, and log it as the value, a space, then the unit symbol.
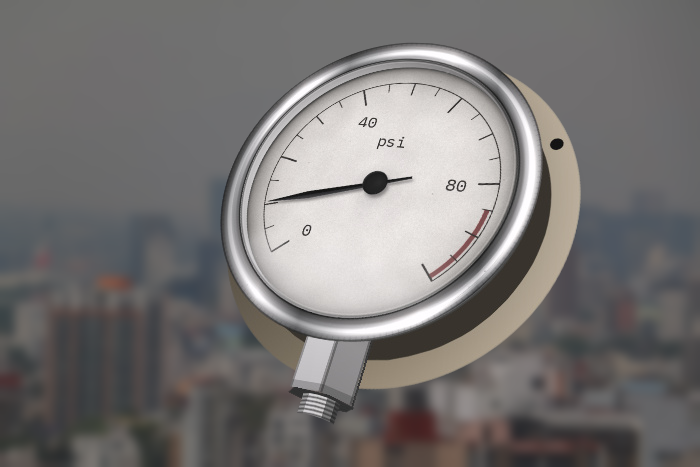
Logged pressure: 10 psi
